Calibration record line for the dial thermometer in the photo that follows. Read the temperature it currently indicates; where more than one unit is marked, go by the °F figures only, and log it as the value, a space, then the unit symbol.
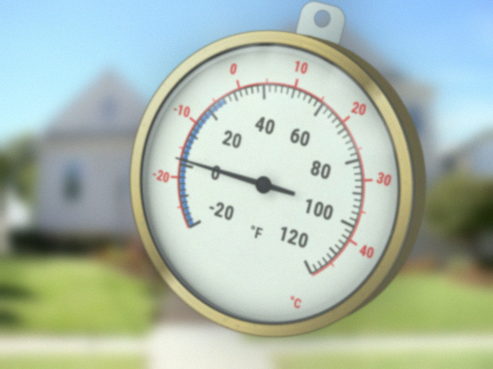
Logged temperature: 2 °F
